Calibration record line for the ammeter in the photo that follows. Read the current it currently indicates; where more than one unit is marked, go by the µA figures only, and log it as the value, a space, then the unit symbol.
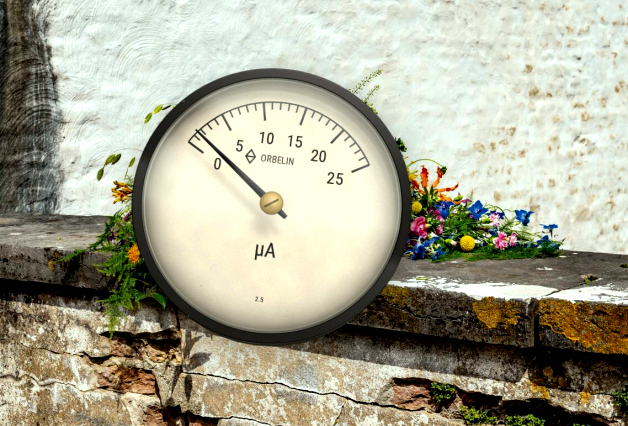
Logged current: 1.5 µA
